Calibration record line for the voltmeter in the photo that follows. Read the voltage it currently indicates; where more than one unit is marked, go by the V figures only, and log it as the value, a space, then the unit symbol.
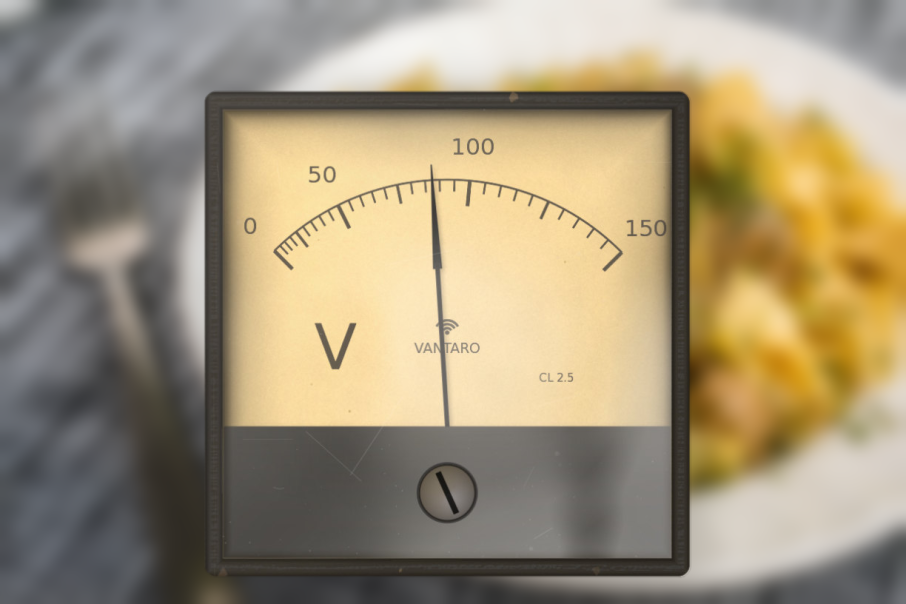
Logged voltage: 87.5 V
